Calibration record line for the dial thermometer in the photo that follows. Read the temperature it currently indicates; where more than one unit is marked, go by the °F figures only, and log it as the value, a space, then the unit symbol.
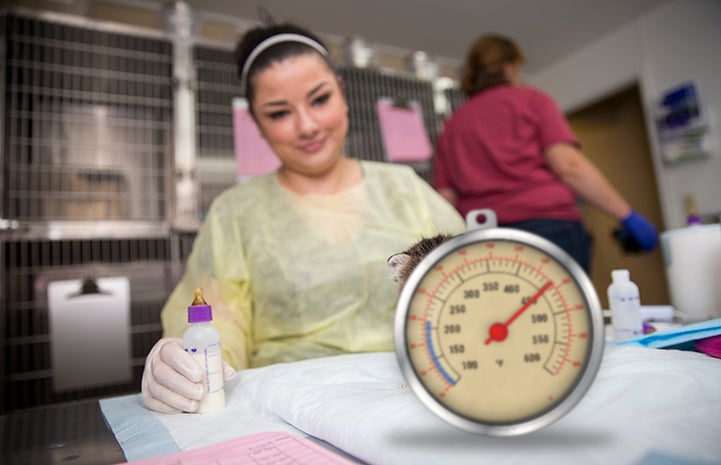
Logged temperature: 450 °F
